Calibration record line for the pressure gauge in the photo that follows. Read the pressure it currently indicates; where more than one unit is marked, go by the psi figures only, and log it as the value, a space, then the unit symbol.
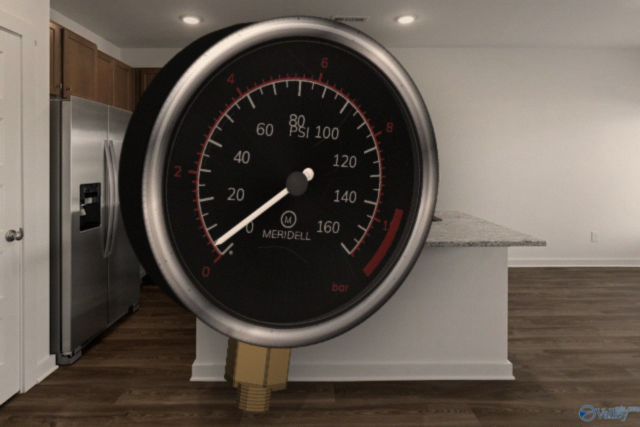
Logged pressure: 5 psi
